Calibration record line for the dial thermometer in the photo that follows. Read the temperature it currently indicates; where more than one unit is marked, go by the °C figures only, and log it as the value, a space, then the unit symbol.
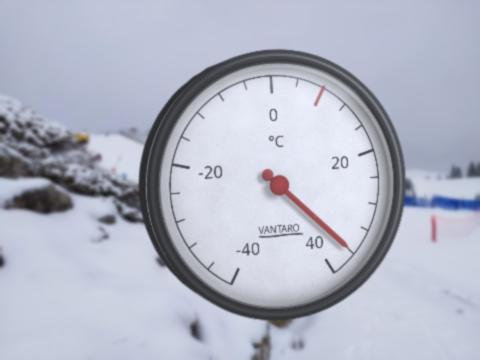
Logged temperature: 36 °C
